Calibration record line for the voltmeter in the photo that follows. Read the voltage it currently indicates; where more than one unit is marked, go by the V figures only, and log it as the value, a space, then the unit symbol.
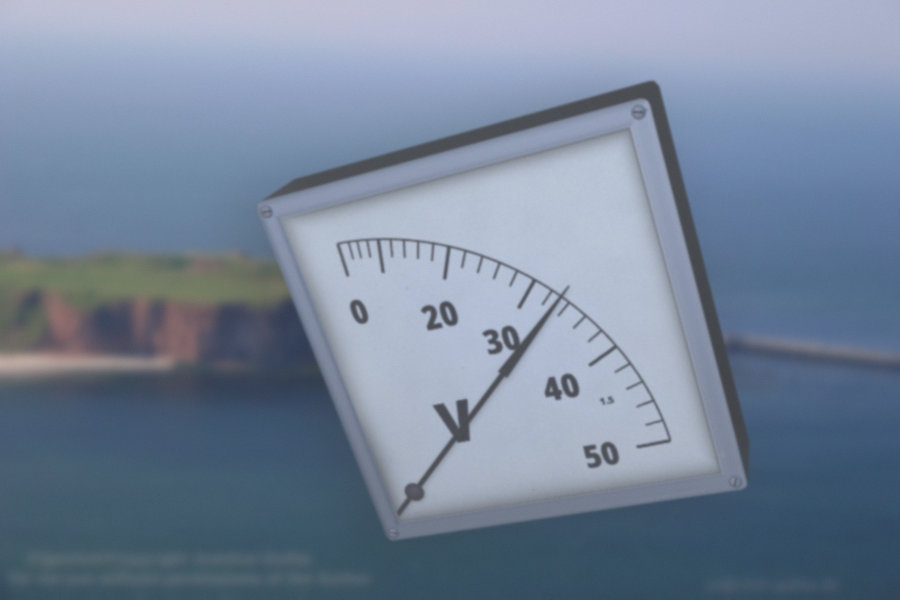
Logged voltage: 33 V
